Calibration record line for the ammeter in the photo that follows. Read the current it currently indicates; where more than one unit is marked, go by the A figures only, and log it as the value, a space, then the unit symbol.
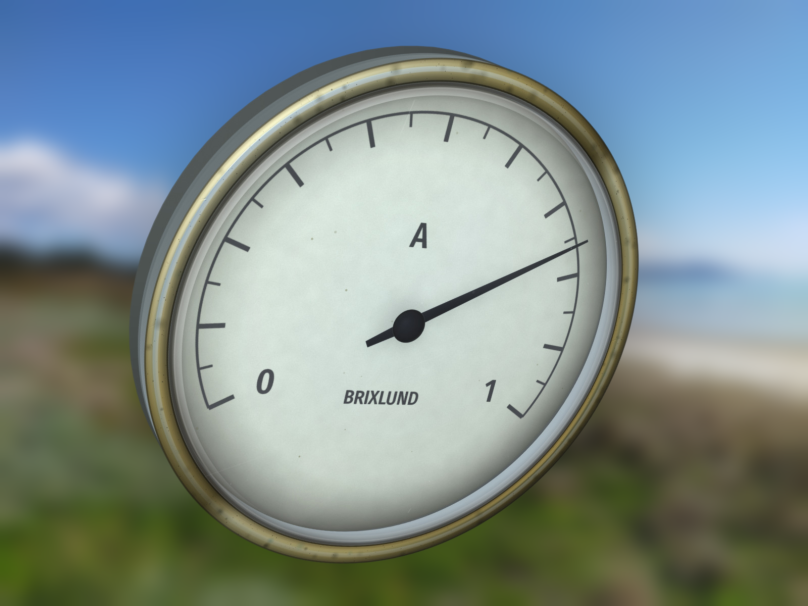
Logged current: 0.75 A
